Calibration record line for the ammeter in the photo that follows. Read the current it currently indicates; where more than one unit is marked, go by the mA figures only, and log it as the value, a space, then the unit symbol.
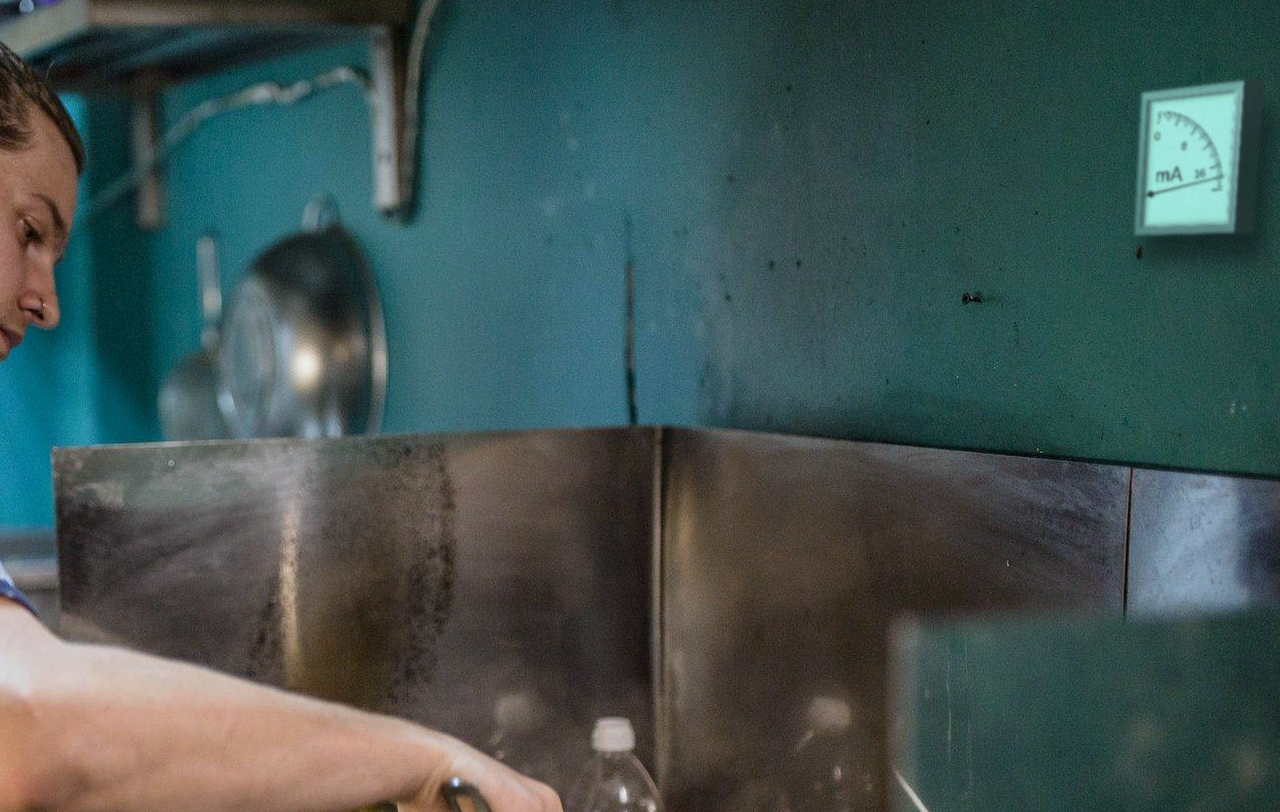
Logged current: 18 mA
